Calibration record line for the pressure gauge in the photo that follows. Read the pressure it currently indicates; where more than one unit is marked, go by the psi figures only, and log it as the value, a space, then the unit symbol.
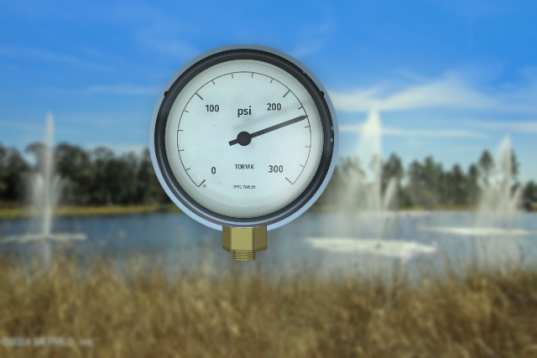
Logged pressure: 230 psi
